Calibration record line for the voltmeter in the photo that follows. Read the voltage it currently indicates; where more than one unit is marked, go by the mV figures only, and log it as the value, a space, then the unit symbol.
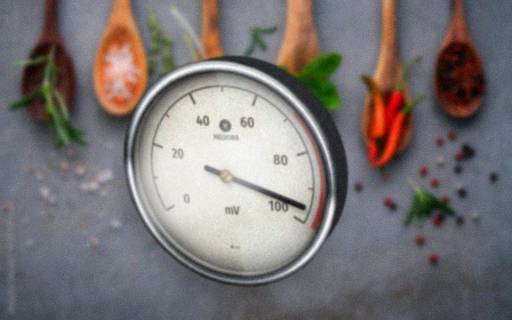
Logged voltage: 95 mV
